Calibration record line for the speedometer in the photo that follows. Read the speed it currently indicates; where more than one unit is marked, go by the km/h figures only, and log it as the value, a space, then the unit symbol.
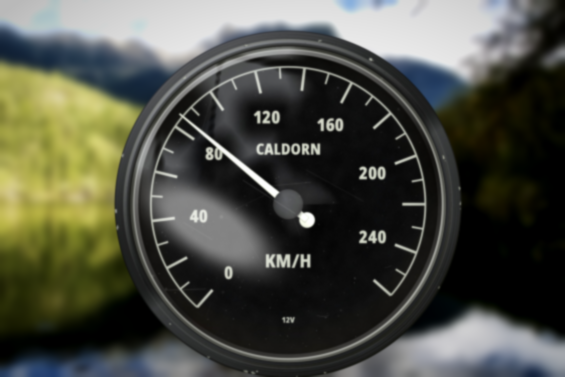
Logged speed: 85 km/h
